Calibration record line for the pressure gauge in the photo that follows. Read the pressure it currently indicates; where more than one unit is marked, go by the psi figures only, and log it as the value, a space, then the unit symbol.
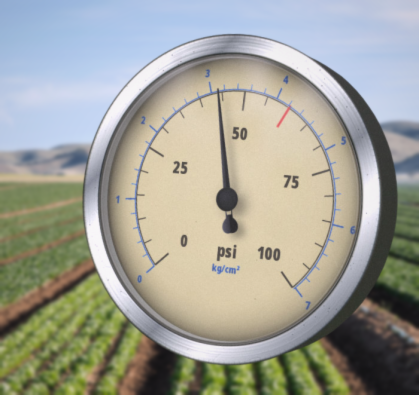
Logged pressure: 45 psi
